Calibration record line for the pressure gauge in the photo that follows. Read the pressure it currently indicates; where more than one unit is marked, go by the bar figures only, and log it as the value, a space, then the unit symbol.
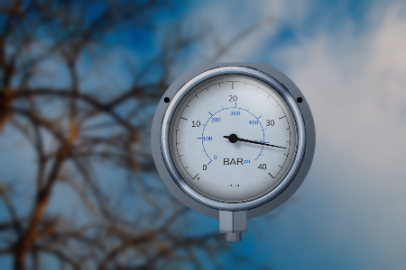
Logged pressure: 35 bar
